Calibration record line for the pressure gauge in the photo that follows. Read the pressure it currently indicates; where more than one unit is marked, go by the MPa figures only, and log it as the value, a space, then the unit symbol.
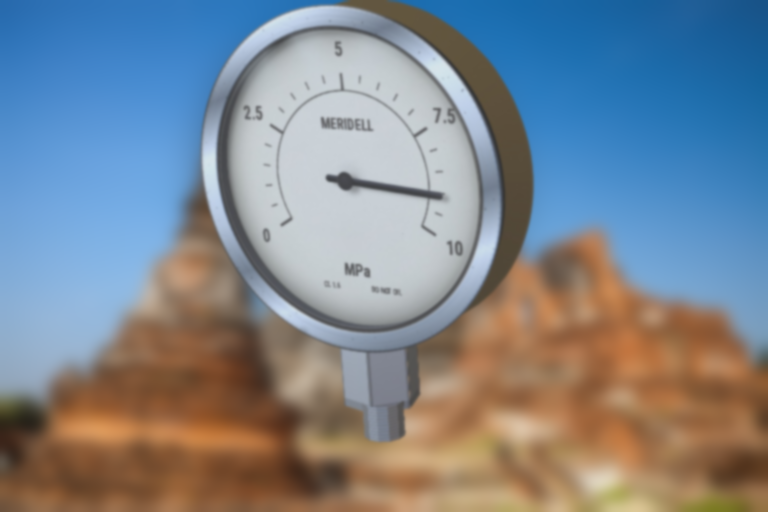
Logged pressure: 9 MPa
